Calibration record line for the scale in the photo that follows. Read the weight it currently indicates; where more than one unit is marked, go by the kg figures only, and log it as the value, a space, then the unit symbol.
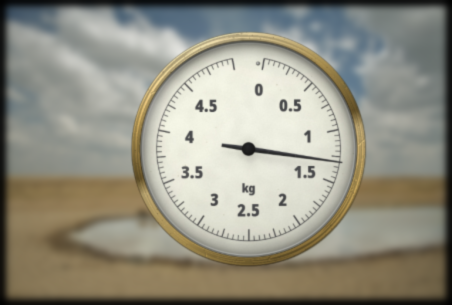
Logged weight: 1.3 kg
